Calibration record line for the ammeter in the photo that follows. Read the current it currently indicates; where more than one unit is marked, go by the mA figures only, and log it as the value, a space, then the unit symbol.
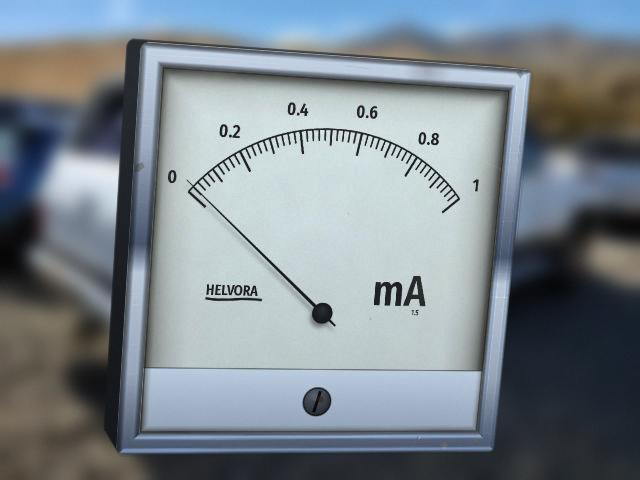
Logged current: 0.02 mA
